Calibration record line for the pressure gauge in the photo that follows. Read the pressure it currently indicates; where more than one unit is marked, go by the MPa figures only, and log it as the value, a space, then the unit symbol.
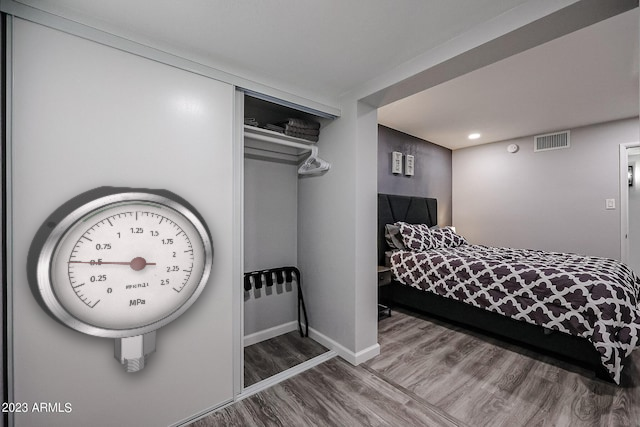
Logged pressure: 0.5 MPa
